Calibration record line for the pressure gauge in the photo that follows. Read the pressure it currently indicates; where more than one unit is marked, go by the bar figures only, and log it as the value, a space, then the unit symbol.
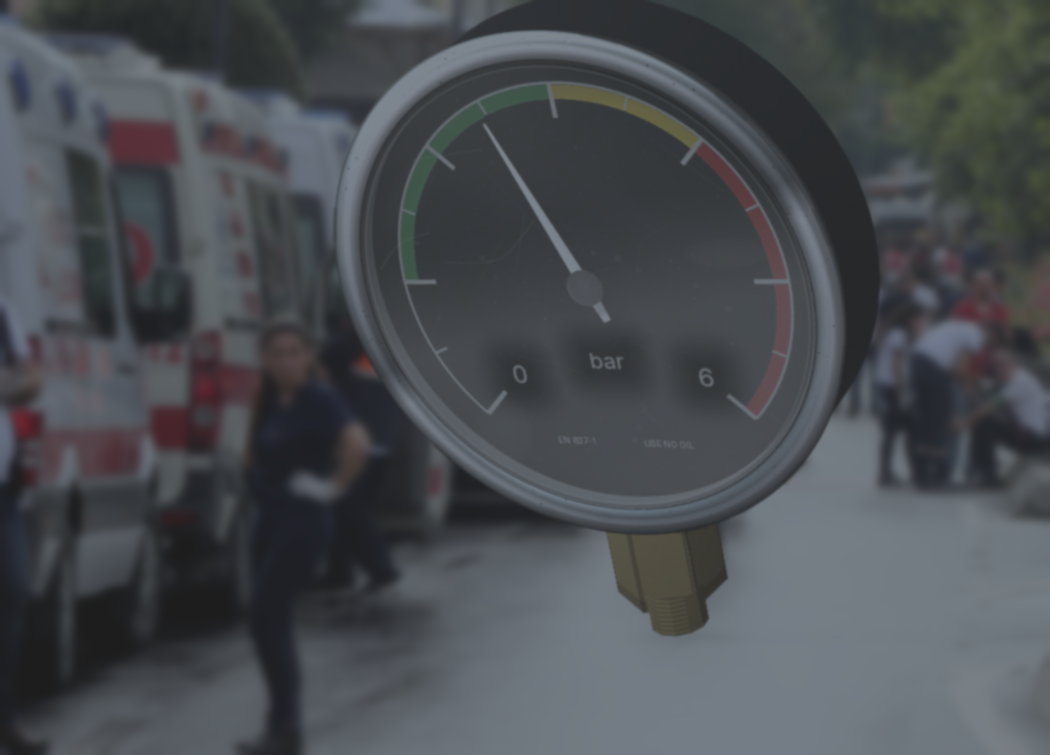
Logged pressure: 2.5 bar
